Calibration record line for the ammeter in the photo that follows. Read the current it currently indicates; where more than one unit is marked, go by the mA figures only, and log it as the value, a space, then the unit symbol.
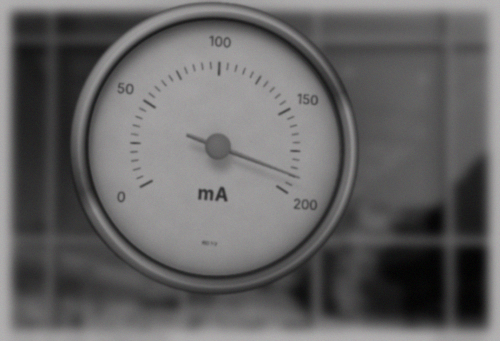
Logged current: 190 mA
